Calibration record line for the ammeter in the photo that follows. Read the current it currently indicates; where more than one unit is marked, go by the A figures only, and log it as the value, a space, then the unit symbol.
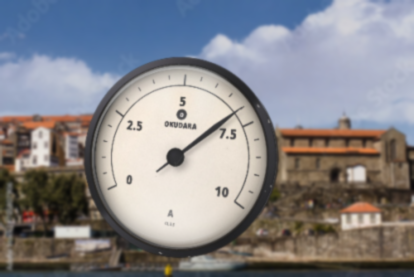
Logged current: 7 A
